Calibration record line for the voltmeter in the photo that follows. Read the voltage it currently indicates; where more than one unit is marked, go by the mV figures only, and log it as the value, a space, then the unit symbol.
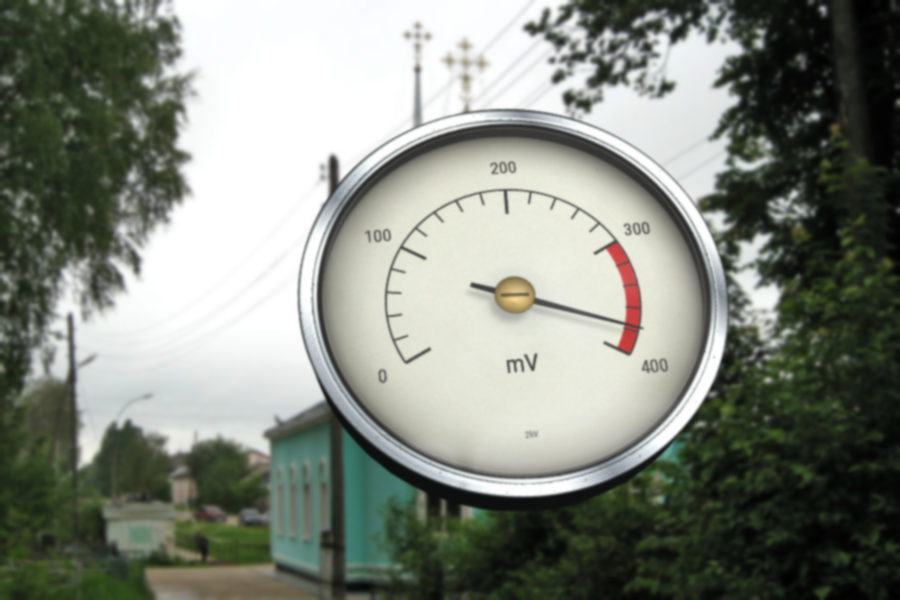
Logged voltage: 380 mV
